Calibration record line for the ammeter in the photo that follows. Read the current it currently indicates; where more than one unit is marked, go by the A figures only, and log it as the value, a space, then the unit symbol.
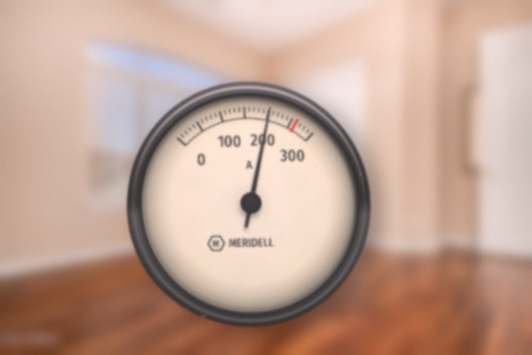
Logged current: 200 A
